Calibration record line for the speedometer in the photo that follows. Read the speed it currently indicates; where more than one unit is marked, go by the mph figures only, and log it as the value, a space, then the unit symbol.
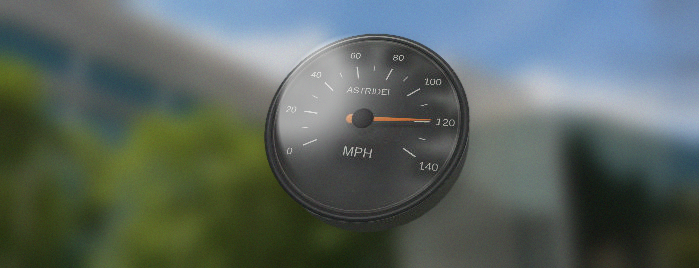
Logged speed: 120 mph
